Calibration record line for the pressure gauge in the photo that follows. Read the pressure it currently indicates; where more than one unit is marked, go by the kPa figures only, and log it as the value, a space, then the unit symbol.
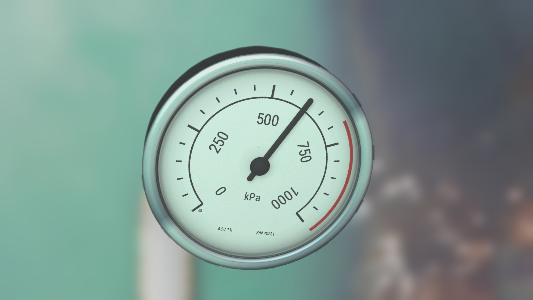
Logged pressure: 600 kPa
